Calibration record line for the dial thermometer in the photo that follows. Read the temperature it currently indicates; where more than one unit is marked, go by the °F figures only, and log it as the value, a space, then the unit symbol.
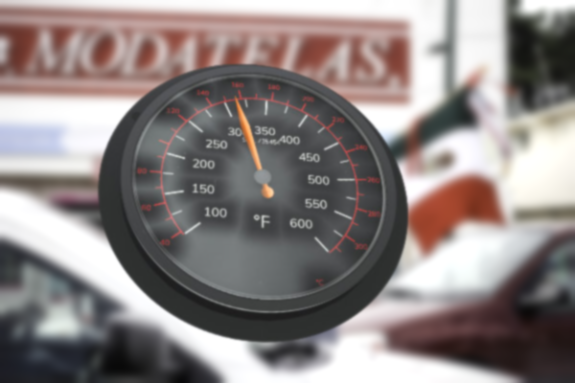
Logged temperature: 312.5 °F
